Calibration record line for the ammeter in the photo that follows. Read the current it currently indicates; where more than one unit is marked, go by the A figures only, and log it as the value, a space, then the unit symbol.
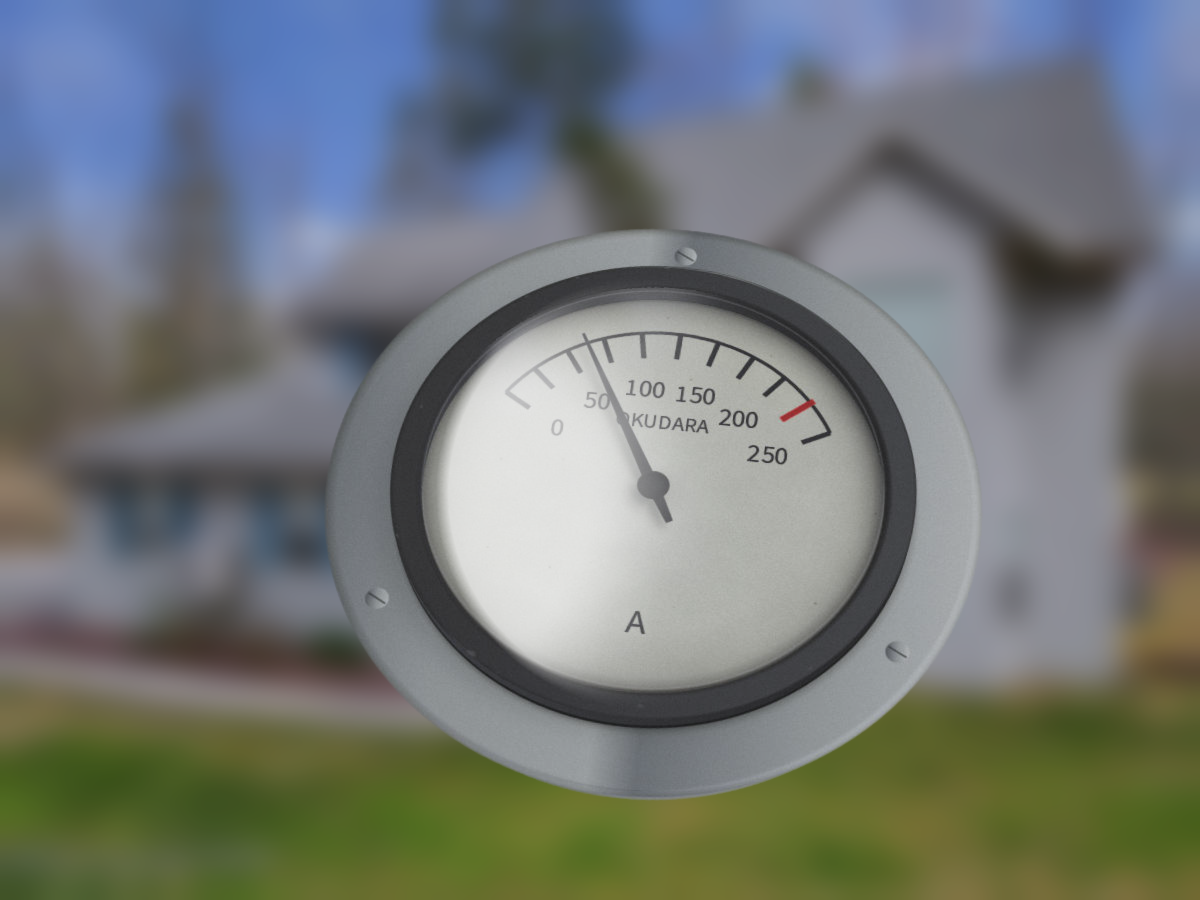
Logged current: 62.5 A
